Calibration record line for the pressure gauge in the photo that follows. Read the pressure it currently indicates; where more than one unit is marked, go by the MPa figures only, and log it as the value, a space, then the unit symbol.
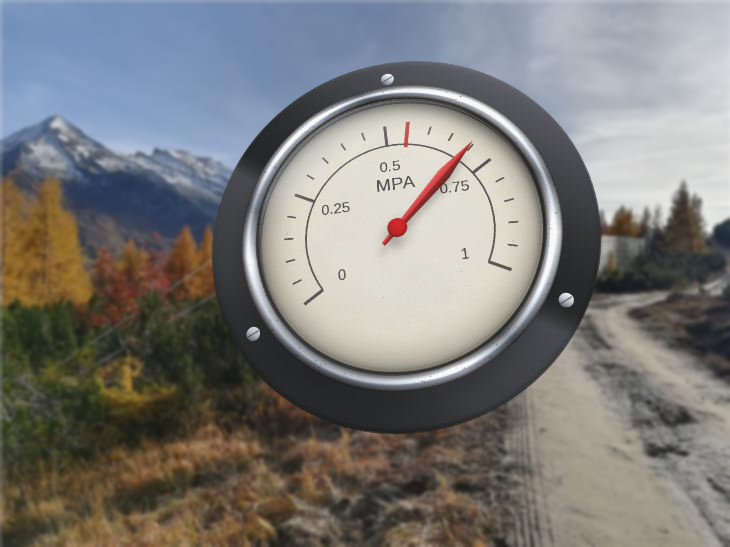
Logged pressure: 0.7 MPa
